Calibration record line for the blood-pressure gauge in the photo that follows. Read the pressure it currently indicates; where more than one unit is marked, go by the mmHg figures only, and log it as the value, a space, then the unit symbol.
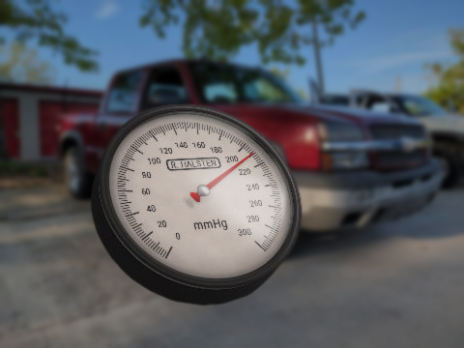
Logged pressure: 210 mmHg
